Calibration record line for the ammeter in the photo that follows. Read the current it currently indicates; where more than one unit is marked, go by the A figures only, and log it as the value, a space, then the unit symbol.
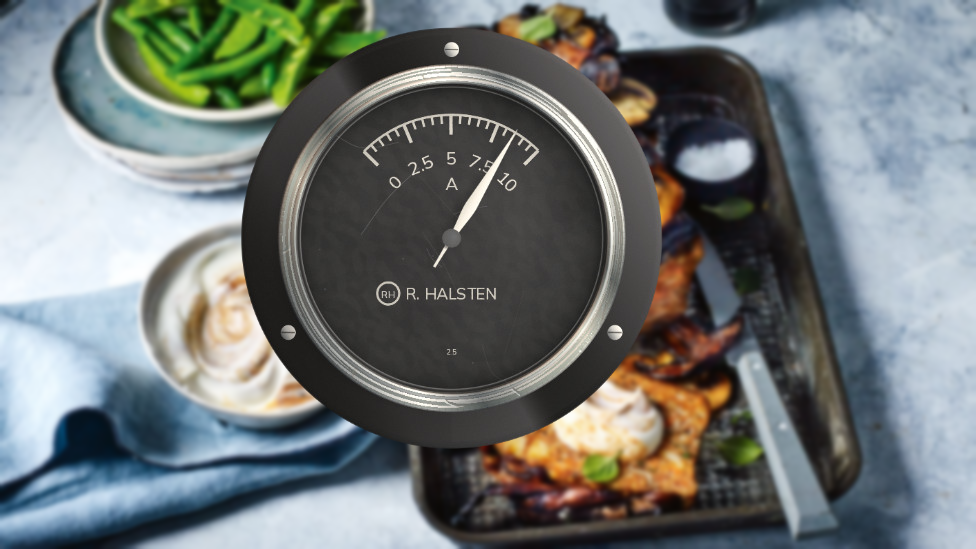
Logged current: 8.5 A
